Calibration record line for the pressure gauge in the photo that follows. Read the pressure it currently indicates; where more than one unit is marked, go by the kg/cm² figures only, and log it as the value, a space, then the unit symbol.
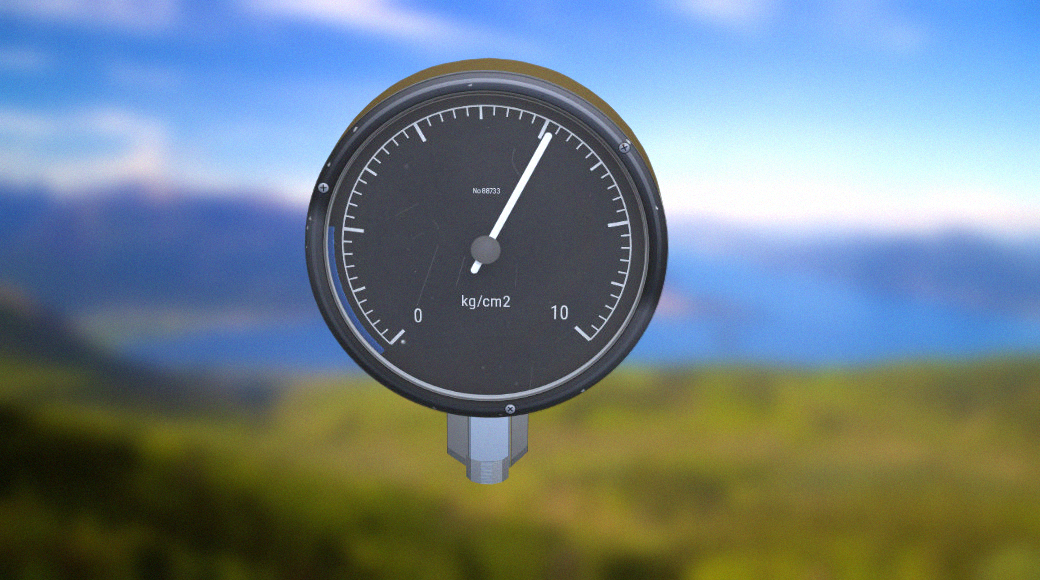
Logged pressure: 6.1 kg/cm²
